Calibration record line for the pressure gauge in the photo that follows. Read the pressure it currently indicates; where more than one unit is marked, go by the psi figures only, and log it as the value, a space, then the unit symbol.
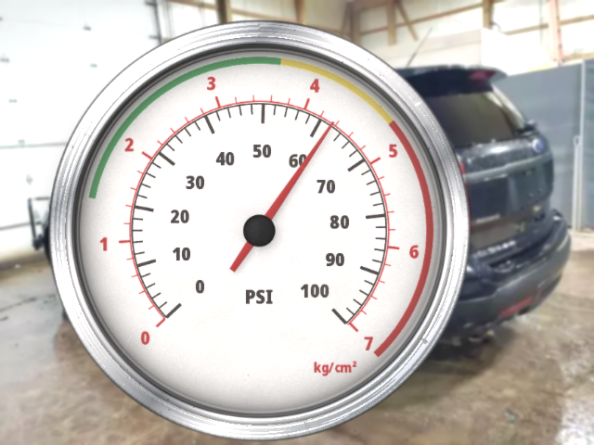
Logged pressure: 62 psi
